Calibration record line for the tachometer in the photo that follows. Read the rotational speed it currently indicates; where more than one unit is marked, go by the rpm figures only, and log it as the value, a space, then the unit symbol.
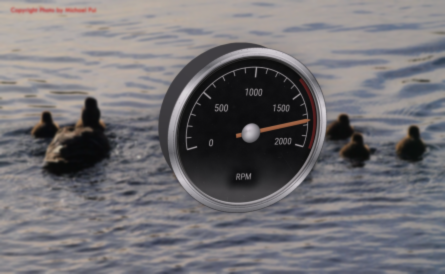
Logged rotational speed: 1750 rpm
